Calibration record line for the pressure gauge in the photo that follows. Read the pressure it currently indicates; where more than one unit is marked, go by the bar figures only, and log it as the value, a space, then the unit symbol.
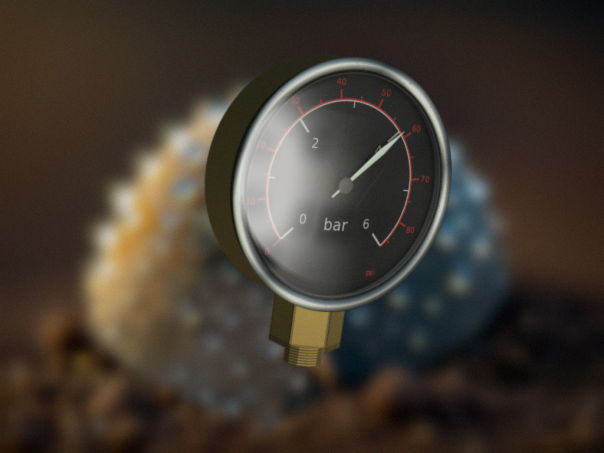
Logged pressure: 4 bar
